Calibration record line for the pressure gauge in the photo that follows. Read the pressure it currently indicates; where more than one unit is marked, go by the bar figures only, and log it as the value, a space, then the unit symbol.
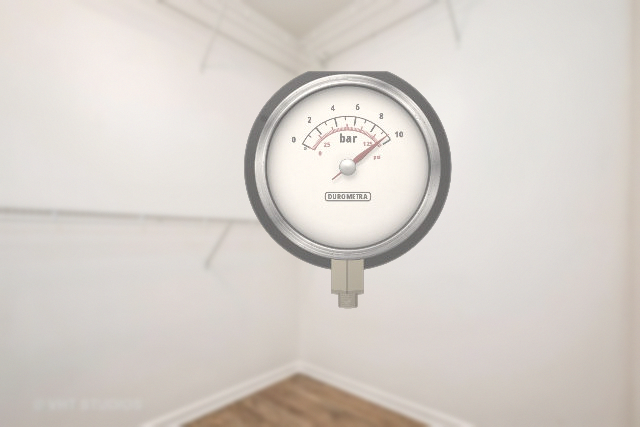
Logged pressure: 9.5 bar
